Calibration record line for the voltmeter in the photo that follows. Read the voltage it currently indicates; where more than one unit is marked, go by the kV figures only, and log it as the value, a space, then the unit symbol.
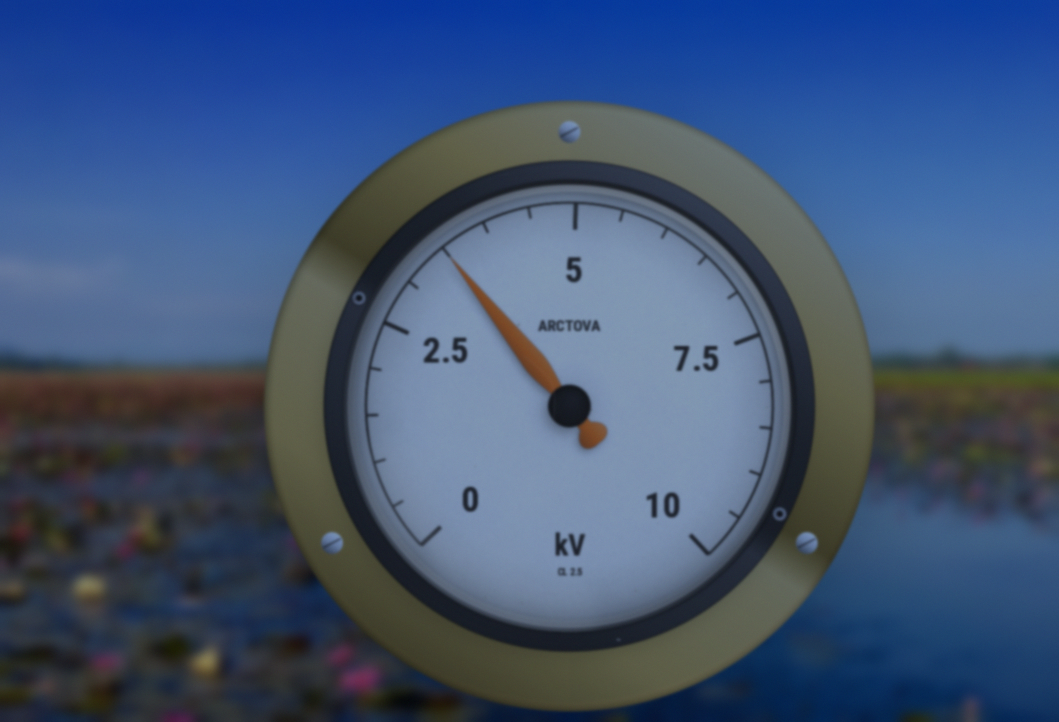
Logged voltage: 3.5 kV
